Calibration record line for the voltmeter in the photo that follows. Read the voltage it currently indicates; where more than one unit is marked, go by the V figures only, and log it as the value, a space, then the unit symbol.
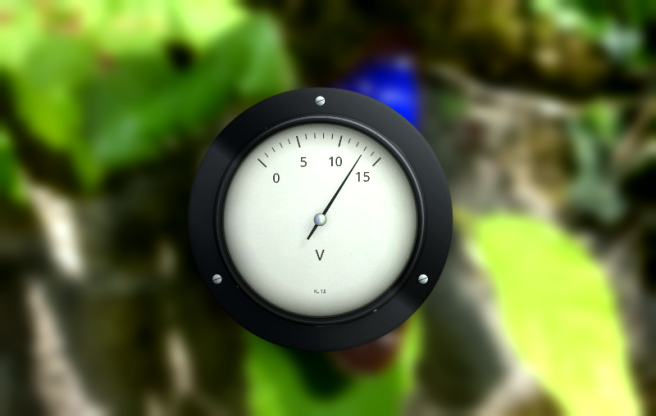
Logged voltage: 13 V
